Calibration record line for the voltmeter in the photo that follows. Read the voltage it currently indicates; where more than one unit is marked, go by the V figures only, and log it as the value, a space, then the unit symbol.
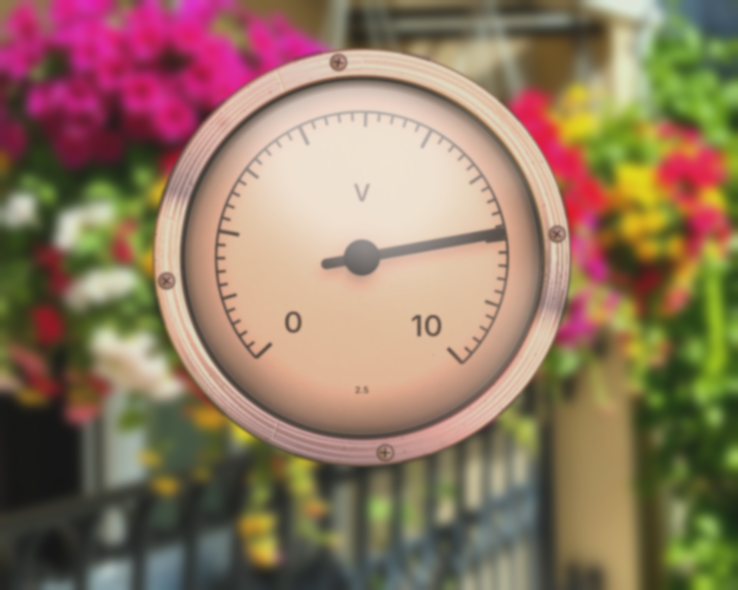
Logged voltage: 7.9 V
